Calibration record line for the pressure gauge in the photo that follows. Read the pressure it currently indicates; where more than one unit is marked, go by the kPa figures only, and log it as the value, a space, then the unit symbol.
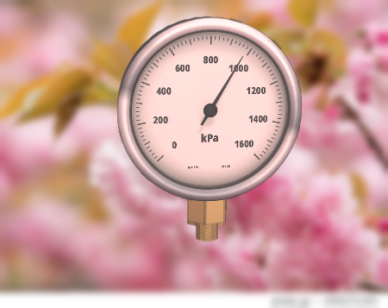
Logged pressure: 980 kPa
